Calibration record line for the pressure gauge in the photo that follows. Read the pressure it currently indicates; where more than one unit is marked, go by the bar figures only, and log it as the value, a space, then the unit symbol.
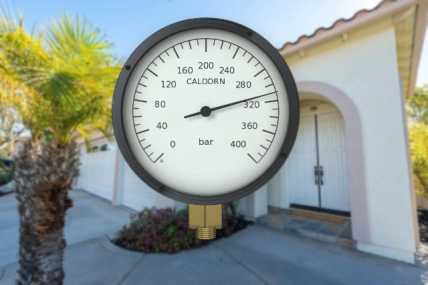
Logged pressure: 310 bar
